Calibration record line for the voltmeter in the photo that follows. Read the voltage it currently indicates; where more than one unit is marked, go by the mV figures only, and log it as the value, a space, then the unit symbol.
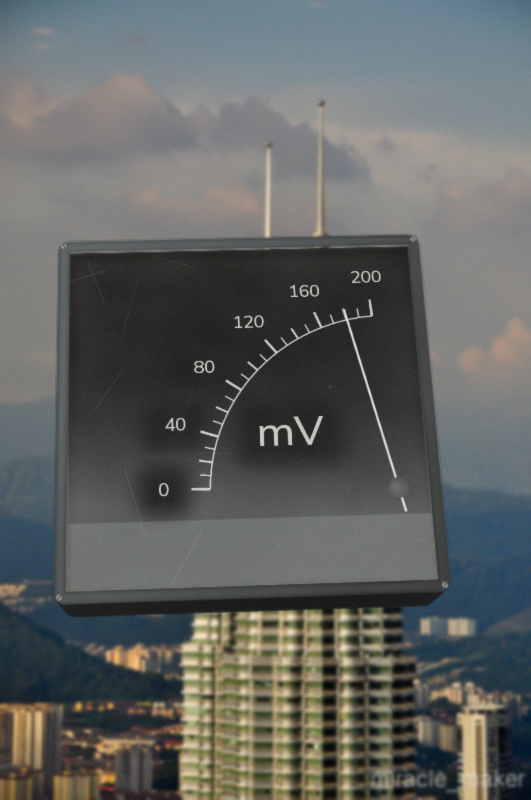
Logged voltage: 180 mV
